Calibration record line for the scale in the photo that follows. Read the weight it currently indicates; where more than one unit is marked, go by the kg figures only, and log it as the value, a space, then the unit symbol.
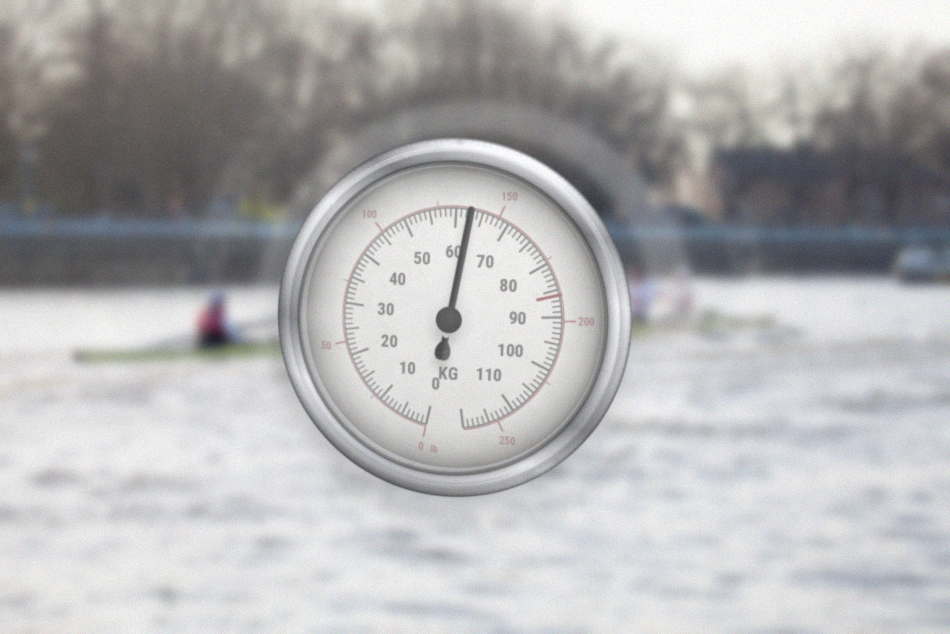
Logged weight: 63 kg
